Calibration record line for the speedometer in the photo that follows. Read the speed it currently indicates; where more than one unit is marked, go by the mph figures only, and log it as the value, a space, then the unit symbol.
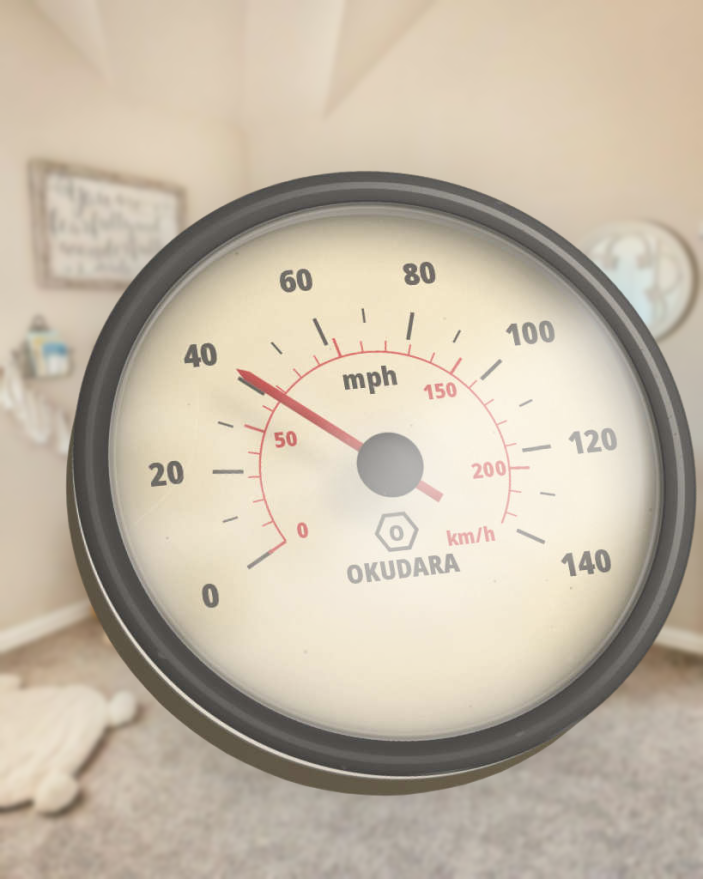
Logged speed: 40 mph
